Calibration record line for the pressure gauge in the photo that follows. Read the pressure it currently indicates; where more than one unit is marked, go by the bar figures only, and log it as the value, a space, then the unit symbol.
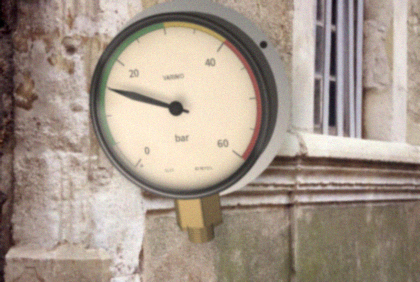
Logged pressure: 15 bar
